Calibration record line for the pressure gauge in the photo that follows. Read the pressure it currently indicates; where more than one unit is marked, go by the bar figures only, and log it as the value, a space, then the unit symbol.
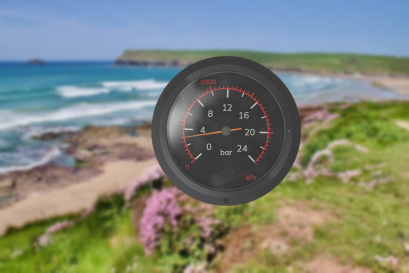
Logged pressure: 3 bar
